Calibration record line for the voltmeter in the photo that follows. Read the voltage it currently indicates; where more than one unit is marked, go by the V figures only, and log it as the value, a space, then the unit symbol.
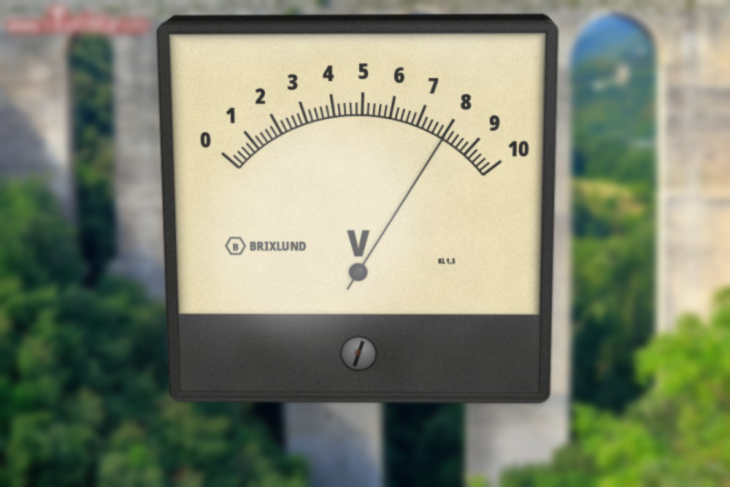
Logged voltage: 8 V
